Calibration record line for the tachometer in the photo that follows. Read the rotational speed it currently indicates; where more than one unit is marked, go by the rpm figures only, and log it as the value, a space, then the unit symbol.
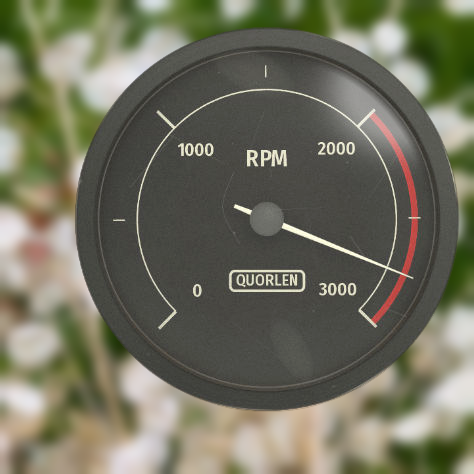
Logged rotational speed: 2750 rpm
